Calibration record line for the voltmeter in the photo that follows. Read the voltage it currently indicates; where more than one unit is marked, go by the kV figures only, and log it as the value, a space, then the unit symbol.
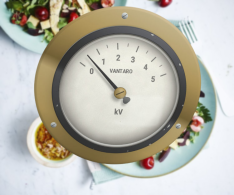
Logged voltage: 0.5 kV
